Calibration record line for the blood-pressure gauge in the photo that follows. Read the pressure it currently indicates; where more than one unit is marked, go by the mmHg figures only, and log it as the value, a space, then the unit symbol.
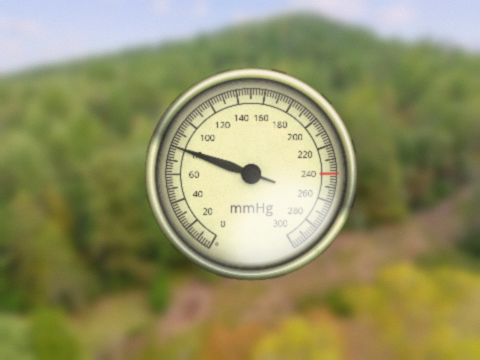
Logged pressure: 80 mmHg
